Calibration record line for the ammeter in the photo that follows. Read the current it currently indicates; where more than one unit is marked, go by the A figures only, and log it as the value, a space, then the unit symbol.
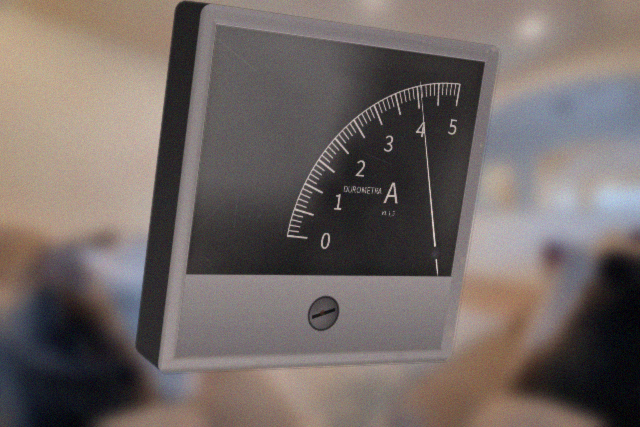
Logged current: 4 A
